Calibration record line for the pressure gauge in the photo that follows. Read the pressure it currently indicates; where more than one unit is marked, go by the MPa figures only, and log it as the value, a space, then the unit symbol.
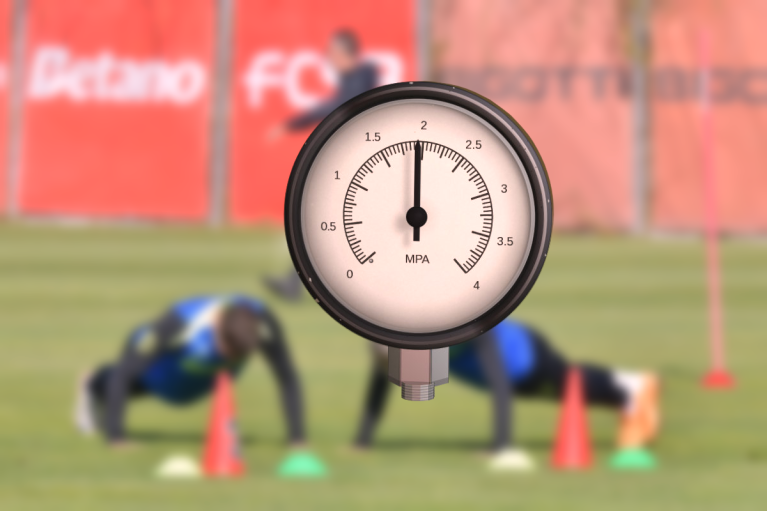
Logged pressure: 1.95 MPa
